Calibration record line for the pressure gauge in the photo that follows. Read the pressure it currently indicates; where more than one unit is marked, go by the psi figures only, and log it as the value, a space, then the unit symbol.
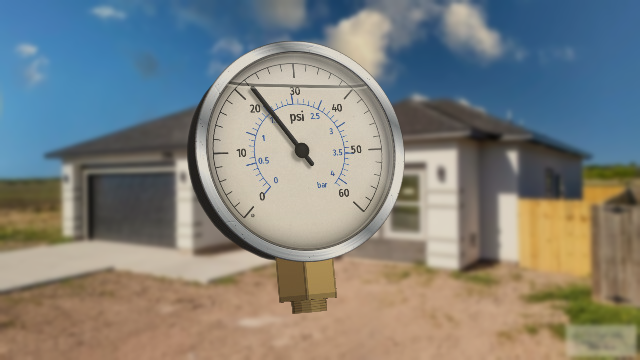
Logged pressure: 22 psi
